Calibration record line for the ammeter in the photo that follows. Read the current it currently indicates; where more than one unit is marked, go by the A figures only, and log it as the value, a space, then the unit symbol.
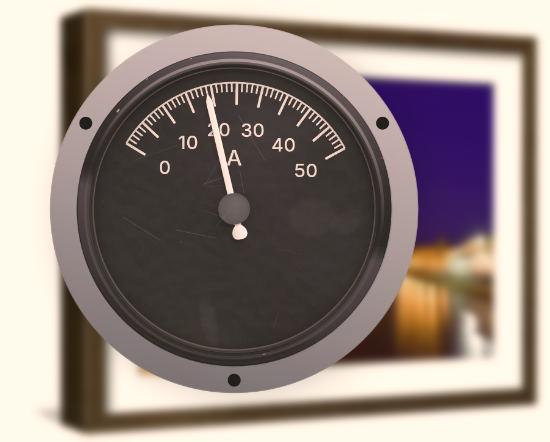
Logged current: 19 A
